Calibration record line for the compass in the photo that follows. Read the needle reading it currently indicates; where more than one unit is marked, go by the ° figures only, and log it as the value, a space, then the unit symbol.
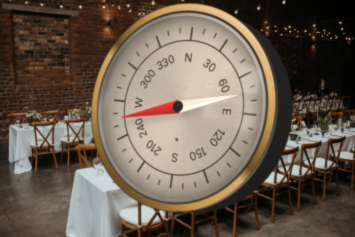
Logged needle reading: 255 °
